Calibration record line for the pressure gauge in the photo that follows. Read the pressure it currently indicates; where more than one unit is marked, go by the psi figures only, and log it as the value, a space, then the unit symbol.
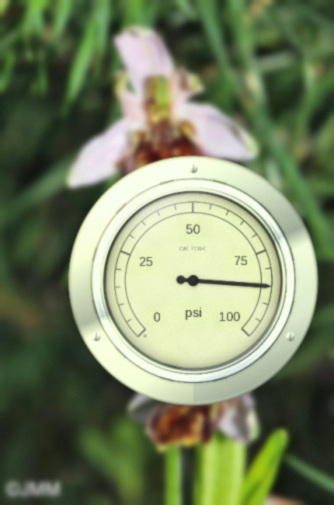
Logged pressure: 85 psi
